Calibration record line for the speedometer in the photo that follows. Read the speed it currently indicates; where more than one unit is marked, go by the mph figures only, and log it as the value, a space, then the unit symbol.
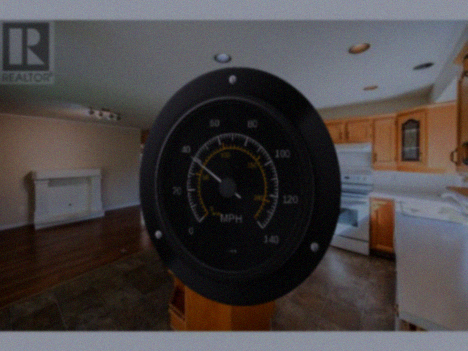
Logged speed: 40 mph
